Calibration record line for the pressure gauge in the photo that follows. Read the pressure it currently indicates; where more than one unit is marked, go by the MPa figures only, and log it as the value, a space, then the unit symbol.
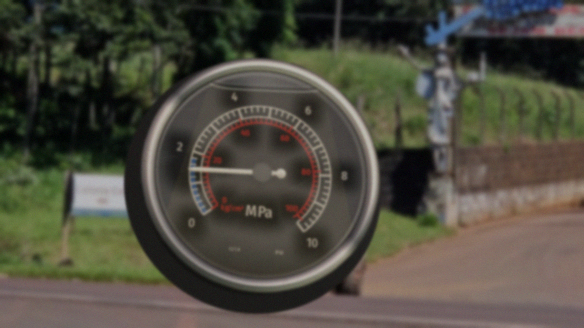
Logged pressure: 1.4 MPa
